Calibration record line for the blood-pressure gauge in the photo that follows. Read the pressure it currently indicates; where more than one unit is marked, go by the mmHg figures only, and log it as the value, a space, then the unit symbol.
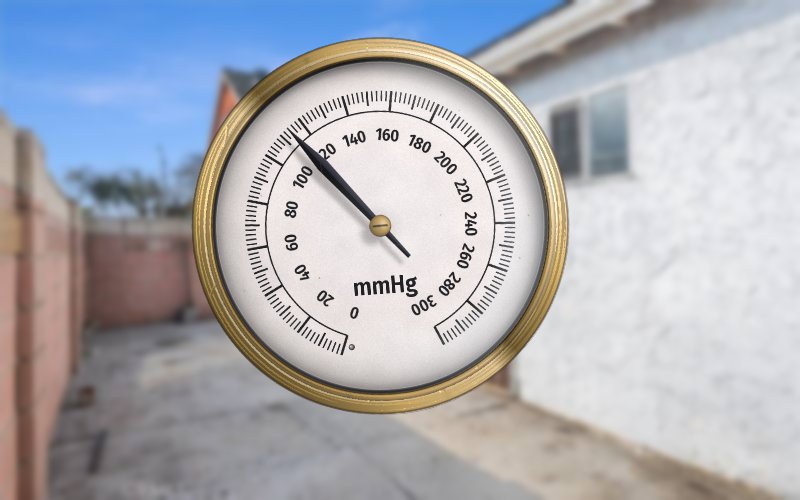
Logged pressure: 114 mmHg
